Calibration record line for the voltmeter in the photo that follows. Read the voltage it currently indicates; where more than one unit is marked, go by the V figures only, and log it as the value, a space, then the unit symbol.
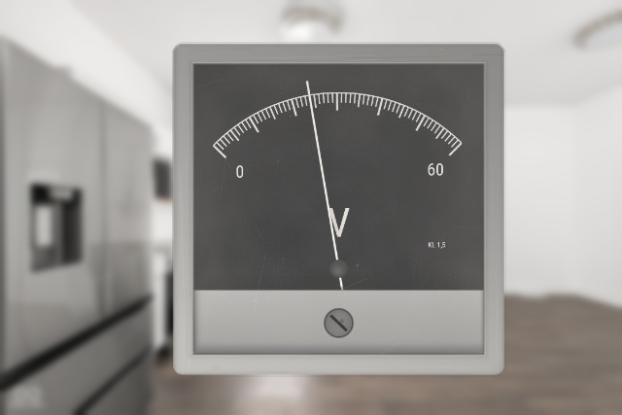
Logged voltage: 24 V
